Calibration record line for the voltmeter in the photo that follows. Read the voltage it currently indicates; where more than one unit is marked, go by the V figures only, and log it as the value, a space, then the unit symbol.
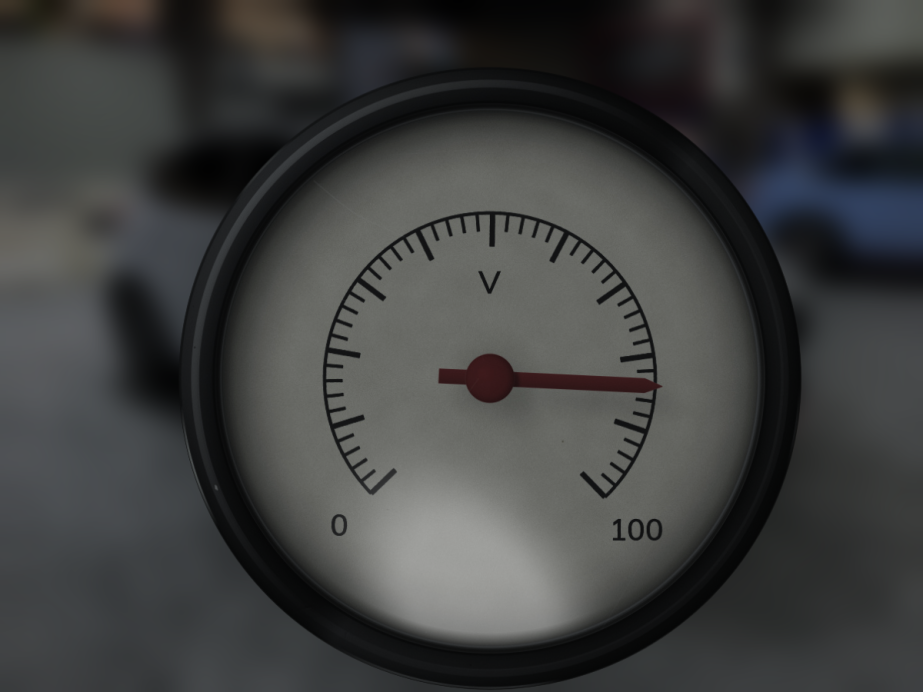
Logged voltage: 84 V
